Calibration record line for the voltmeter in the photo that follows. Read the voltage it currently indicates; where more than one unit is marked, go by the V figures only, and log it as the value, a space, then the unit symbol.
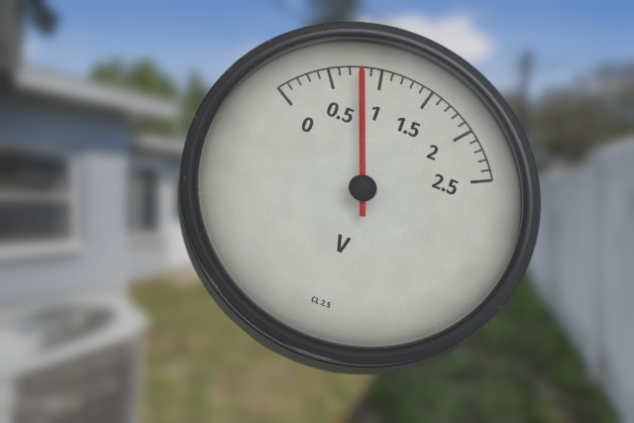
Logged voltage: 0.8 V
